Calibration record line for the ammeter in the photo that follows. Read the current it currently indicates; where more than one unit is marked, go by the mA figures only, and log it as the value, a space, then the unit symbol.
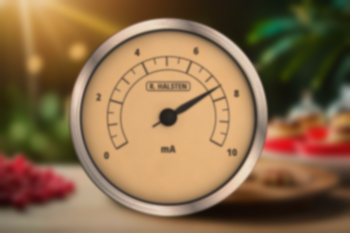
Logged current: 7.5 mA
